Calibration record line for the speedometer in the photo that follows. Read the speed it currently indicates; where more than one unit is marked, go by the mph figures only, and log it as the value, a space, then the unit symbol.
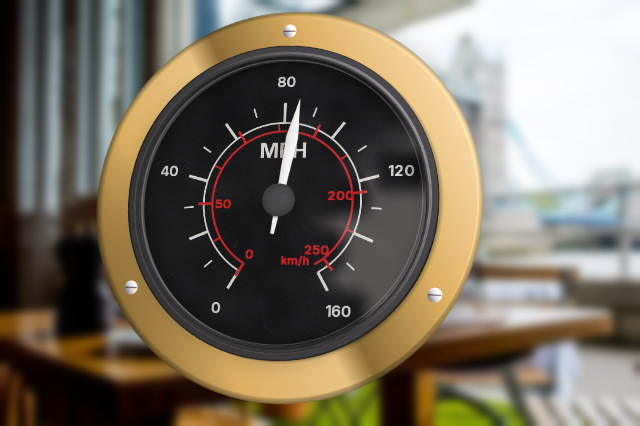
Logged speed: 85 mph
